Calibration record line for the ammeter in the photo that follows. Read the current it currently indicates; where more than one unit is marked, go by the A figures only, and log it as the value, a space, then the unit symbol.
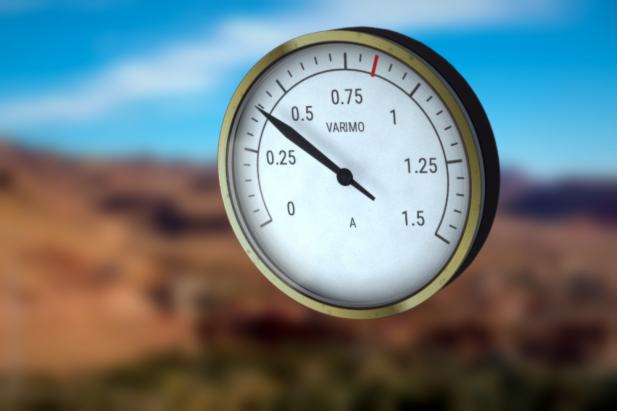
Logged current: 0.4 A
